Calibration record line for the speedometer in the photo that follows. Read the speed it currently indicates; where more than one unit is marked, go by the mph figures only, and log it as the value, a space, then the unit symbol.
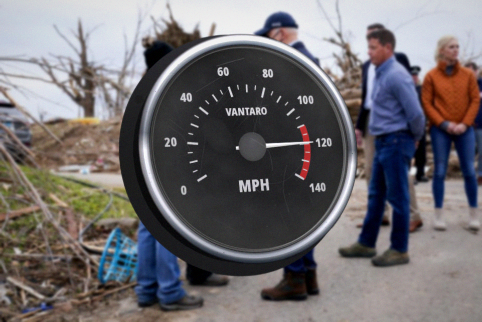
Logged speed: 120 mph
